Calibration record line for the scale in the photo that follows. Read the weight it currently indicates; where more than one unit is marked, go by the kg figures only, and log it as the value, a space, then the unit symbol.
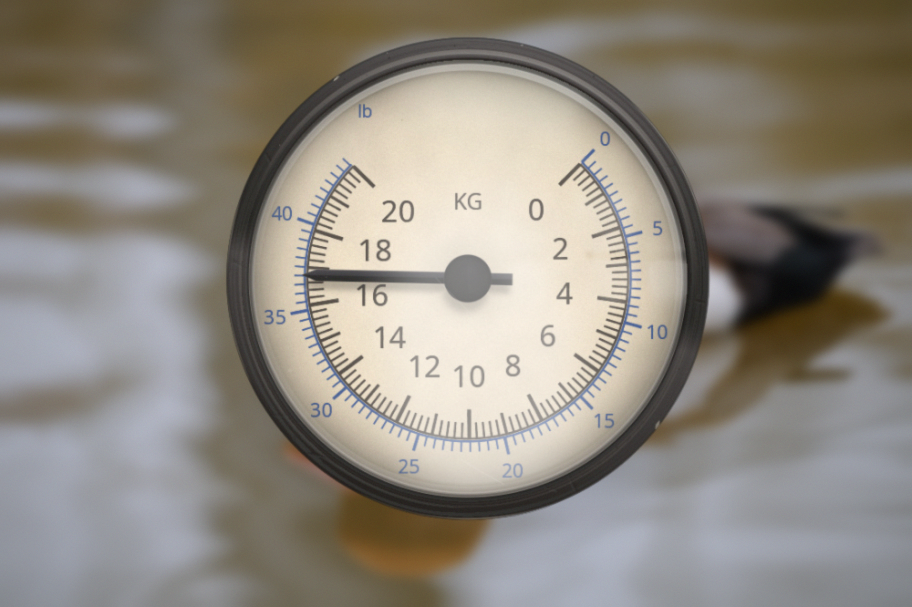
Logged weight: 16.8 kg
